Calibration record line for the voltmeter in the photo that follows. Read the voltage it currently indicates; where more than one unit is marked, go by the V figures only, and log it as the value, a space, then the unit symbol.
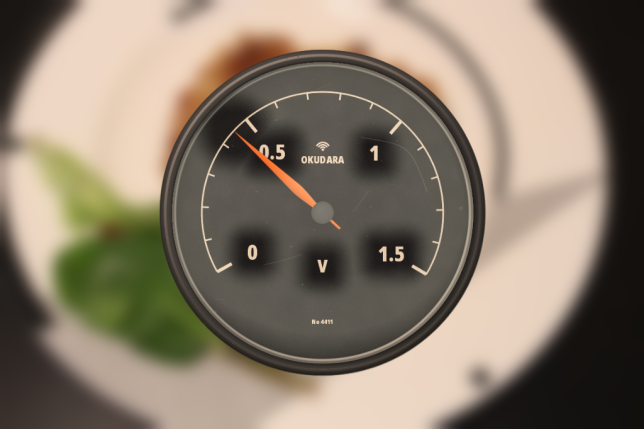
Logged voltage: 0.45 V
